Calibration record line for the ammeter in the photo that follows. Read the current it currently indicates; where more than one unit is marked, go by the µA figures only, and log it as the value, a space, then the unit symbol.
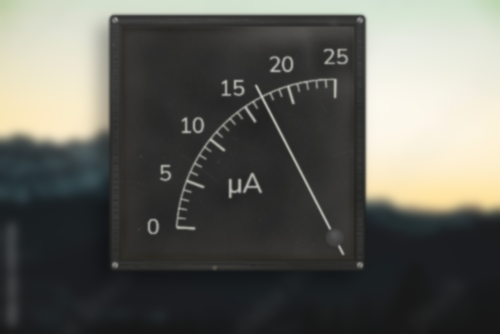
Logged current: 17 µA
